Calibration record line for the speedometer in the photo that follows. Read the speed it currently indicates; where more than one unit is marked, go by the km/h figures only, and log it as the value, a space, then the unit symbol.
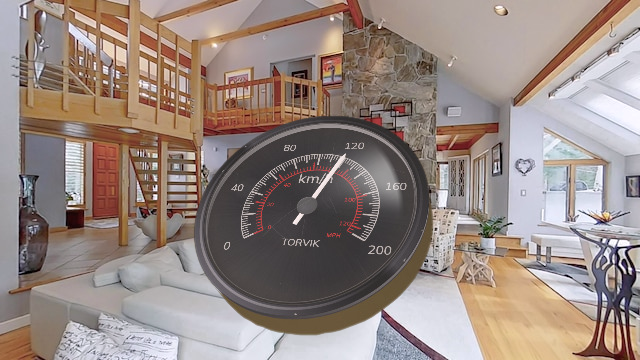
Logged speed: 120 km/h
